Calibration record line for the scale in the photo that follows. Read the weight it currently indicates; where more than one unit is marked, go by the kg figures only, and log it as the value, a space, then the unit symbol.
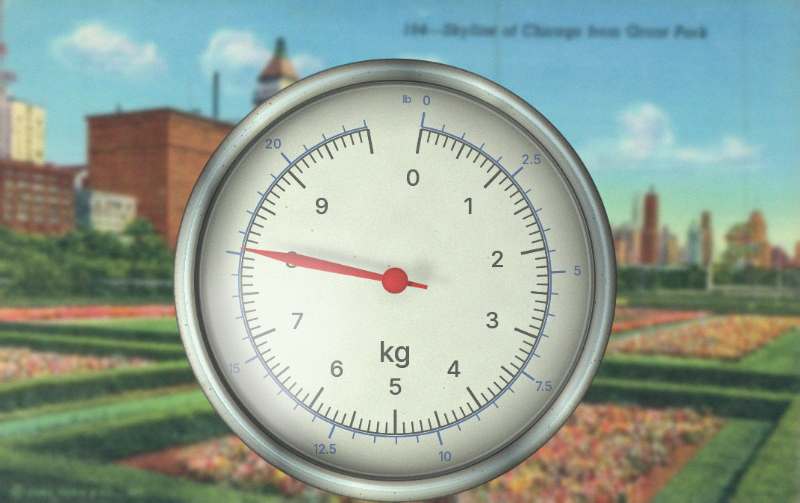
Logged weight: 8 kg
